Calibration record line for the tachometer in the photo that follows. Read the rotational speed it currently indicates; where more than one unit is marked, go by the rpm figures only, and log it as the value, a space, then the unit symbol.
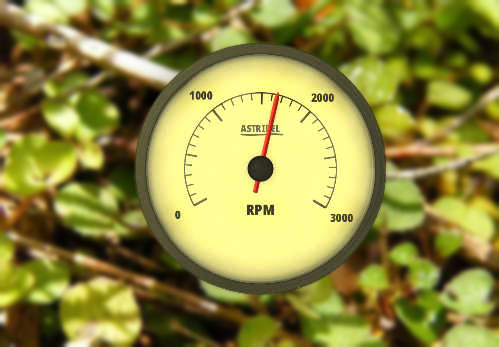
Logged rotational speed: 1650 rpm
